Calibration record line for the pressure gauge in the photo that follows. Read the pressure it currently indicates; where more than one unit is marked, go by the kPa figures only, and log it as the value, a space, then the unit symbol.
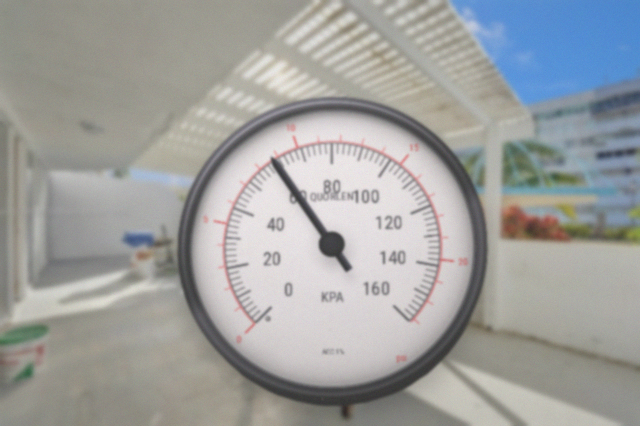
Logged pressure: 60 kPa
